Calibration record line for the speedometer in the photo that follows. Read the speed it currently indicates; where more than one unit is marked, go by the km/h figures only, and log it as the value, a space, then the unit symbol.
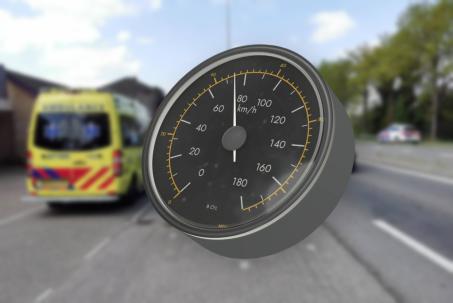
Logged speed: 75 km/h
